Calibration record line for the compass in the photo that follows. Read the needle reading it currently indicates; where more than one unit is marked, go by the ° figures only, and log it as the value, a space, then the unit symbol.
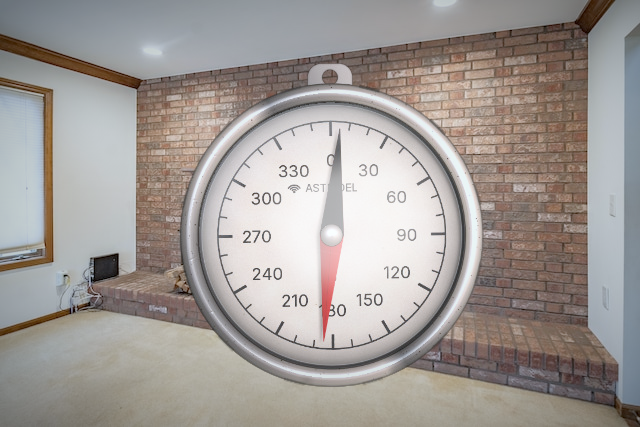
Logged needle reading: 185 °
